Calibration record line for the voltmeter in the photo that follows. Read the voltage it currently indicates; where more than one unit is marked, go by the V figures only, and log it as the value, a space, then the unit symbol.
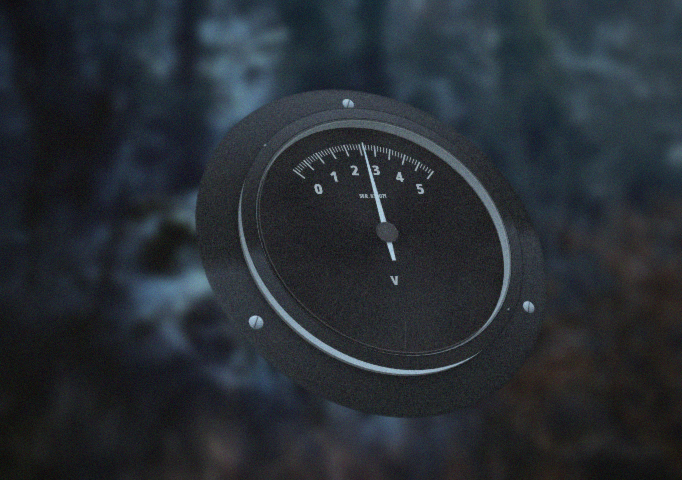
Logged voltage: 2.5 V
